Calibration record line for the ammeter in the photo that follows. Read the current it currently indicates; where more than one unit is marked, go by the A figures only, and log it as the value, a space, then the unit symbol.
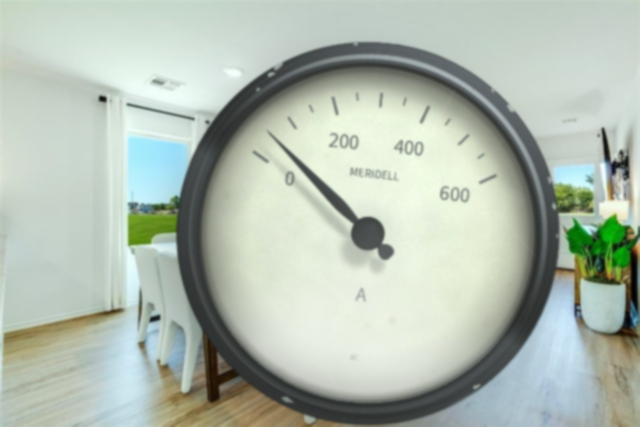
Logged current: 50 A
